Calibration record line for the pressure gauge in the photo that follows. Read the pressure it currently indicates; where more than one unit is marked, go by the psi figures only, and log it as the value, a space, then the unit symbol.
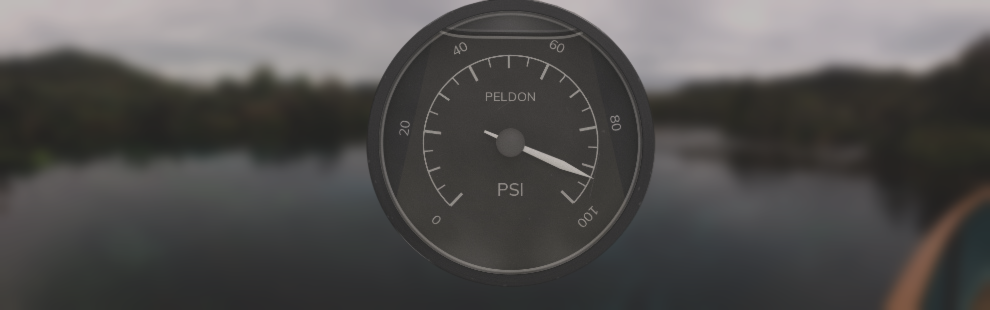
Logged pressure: 92.5 psi
